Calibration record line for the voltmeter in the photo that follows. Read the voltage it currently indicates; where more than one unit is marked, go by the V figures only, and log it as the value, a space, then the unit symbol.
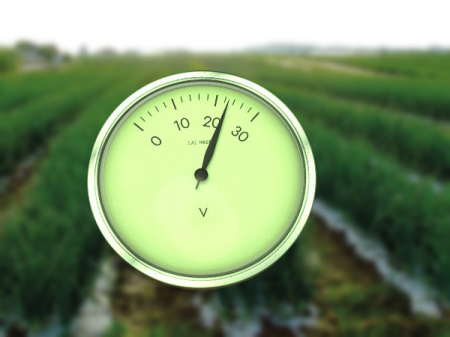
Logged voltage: 23 V
